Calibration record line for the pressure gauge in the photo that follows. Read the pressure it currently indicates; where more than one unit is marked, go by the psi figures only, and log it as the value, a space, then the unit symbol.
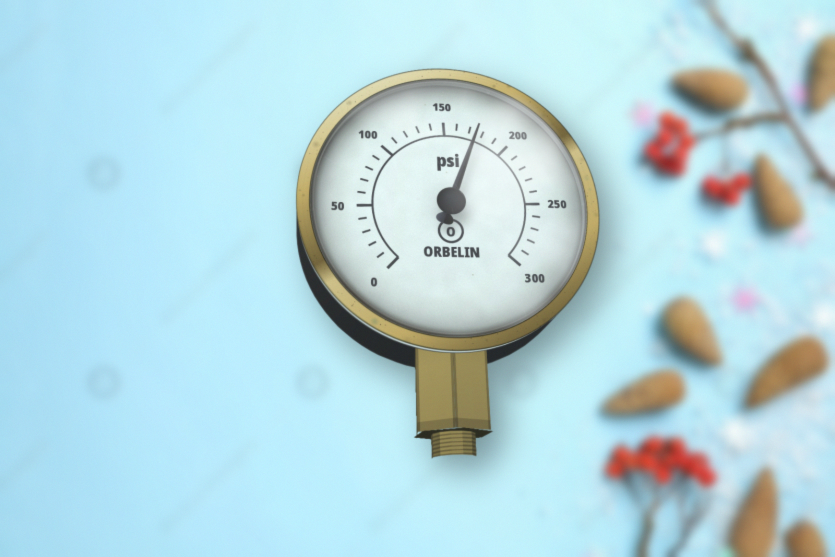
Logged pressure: 175 psi
